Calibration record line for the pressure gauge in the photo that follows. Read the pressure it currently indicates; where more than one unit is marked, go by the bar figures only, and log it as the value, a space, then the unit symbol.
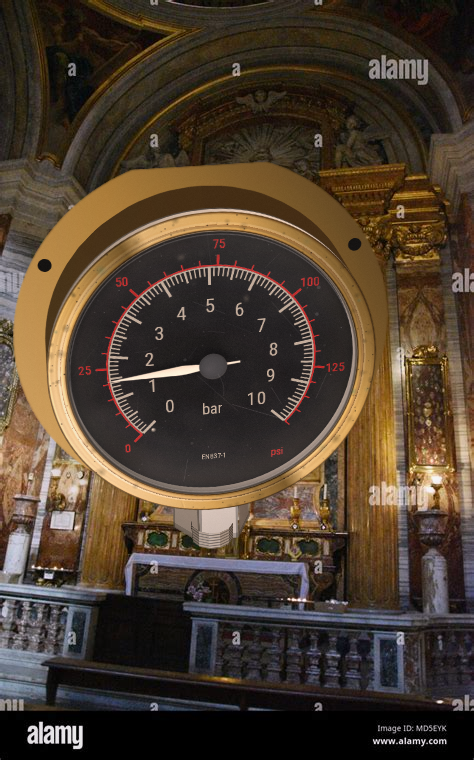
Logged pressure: 1.5 bar
